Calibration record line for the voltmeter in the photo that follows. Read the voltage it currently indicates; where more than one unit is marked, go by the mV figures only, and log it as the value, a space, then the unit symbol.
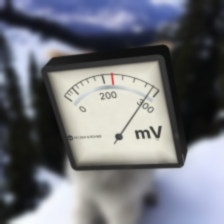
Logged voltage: 290 mV
